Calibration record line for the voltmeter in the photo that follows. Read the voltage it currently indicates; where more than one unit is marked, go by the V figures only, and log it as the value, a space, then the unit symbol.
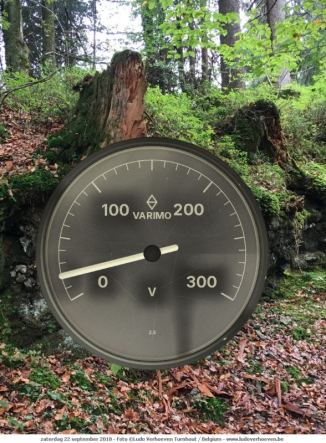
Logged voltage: 20 V
